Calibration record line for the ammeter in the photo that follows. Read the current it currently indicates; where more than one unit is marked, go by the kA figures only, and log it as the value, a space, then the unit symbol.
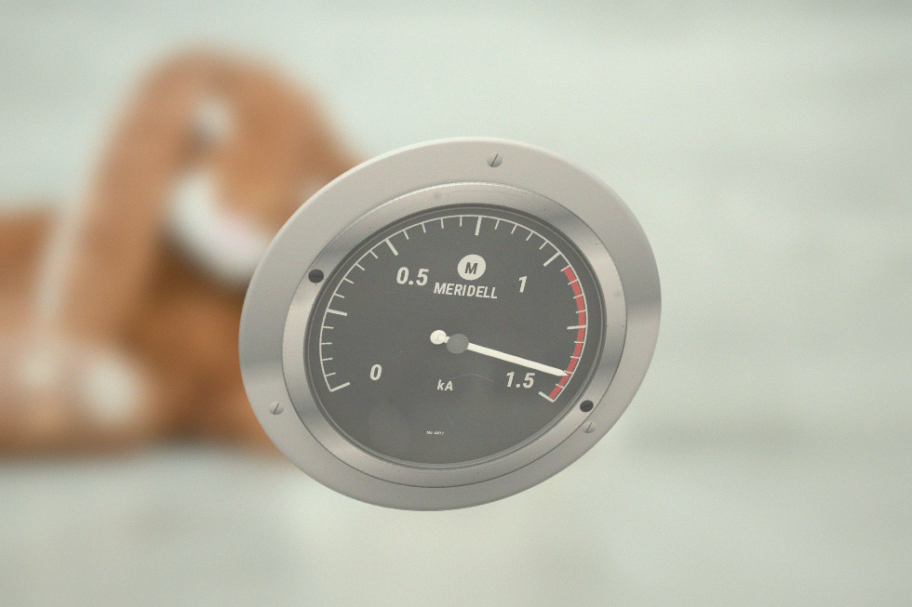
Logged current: 1.4 kA
